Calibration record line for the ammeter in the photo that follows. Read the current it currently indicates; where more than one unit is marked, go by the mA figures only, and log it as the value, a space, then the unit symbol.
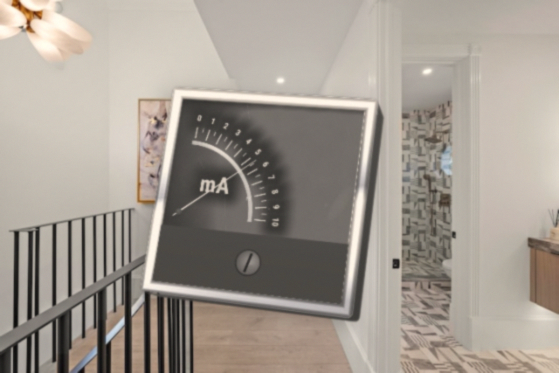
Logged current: 5.5 mA
